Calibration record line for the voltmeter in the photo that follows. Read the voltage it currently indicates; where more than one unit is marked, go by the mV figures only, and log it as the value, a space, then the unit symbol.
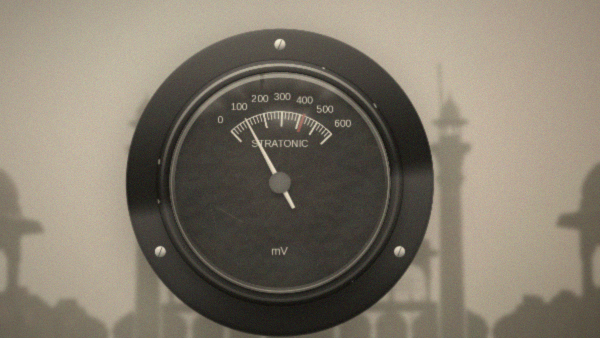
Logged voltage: 100 mV
